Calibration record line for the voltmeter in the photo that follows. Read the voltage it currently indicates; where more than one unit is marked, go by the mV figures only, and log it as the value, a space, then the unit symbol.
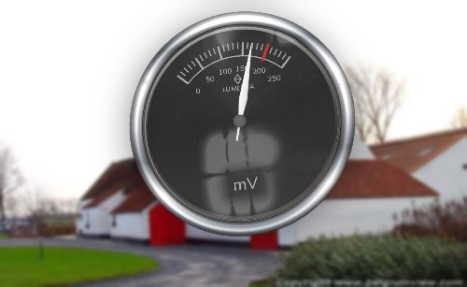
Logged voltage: 170 mV
